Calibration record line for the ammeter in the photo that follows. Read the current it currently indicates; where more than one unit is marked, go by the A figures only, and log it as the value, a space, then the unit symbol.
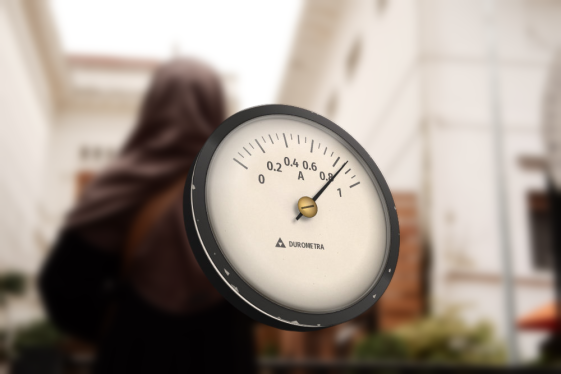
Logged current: 0.85 A
